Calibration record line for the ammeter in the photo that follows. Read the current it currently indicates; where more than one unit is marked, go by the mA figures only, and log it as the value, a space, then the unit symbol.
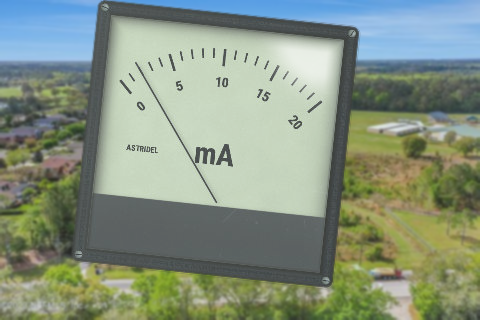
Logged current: 2 mA
